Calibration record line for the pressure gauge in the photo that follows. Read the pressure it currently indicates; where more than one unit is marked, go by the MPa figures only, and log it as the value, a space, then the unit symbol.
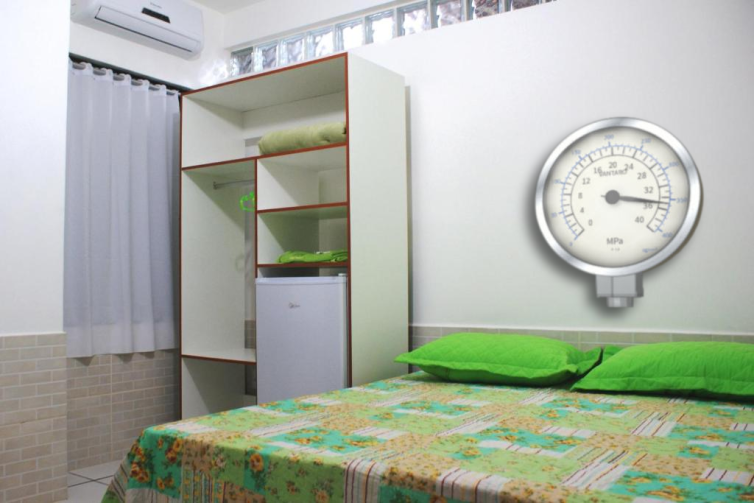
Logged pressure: 35 MPa
